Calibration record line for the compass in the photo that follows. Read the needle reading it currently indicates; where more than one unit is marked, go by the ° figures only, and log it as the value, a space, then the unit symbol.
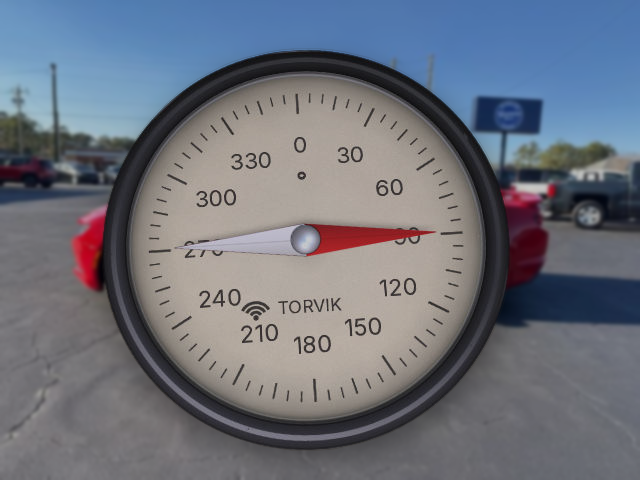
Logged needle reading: 90 °
